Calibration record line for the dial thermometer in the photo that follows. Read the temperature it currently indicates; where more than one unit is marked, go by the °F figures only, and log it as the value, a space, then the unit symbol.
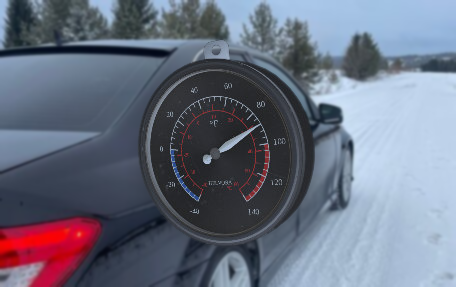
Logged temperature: 88 °F
